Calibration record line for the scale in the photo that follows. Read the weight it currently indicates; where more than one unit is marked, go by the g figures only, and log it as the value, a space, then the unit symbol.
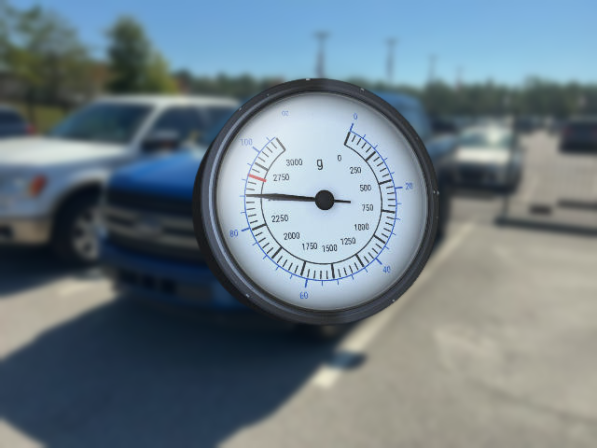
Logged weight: 2500 g
